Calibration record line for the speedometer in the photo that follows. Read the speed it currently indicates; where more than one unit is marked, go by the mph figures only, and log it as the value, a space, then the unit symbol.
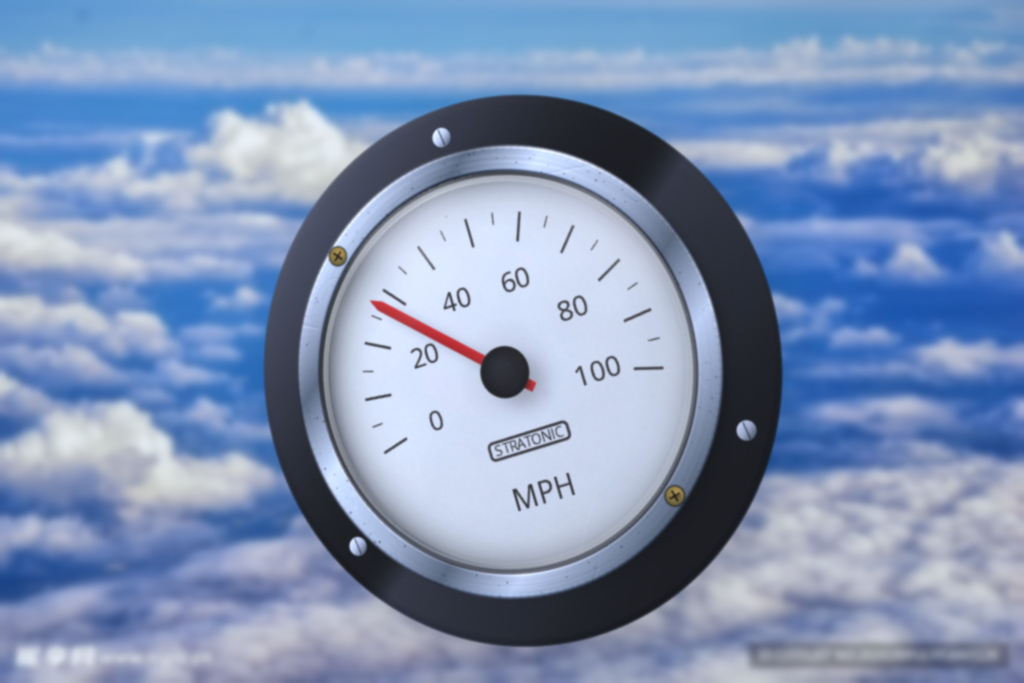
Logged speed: 27.5 mph
